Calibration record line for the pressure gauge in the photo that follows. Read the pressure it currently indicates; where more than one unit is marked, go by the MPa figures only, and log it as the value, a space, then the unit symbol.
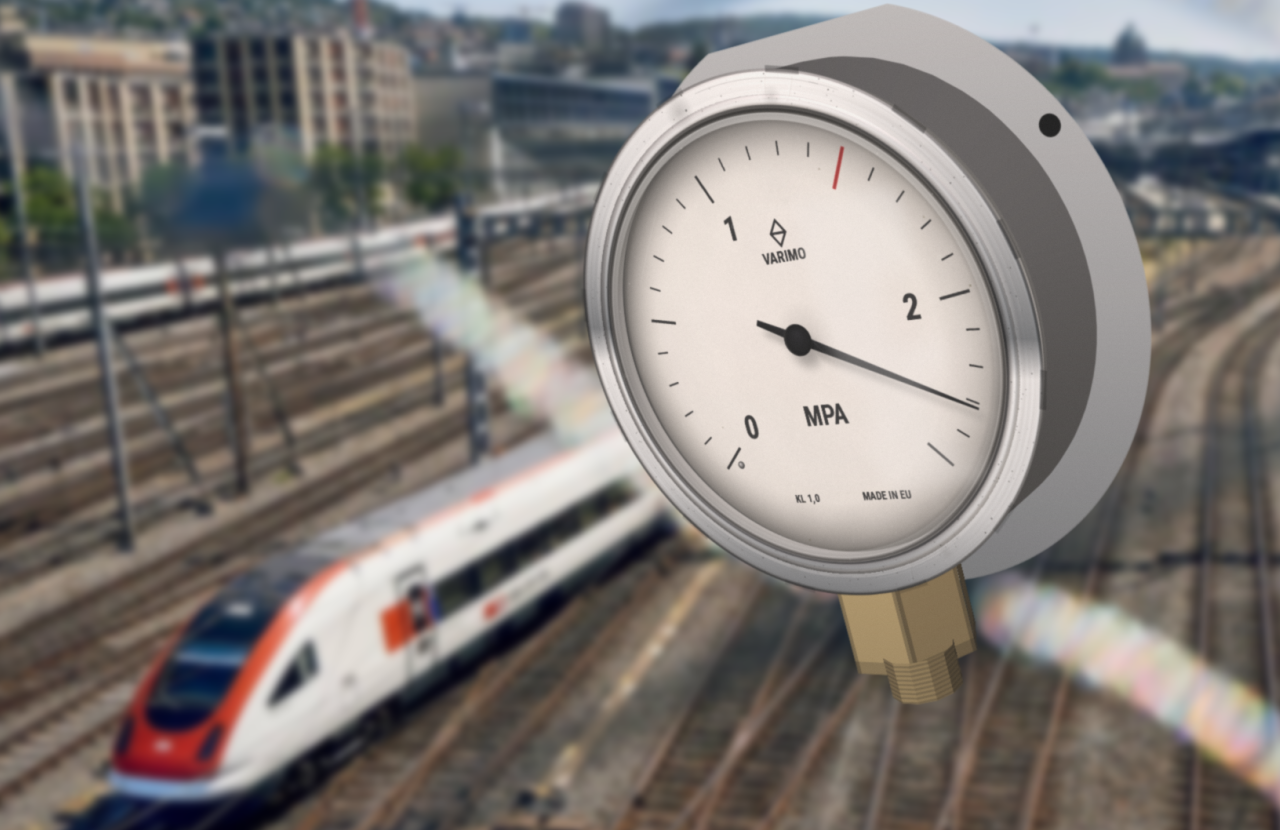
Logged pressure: 2.3 MPa
